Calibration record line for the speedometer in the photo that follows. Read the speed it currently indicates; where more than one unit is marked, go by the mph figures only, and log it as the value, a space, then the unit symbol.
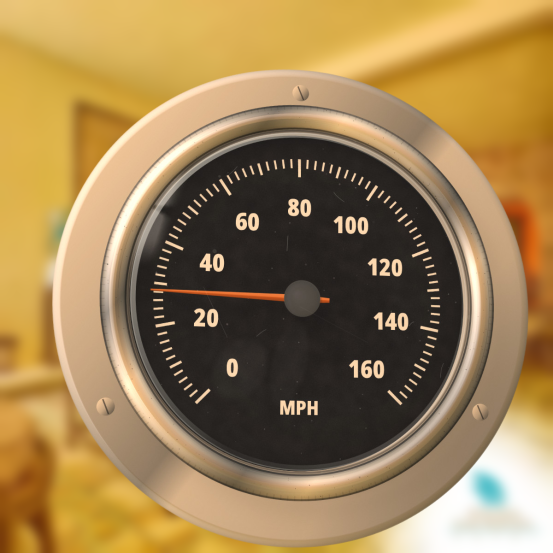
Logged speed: 28 mph
